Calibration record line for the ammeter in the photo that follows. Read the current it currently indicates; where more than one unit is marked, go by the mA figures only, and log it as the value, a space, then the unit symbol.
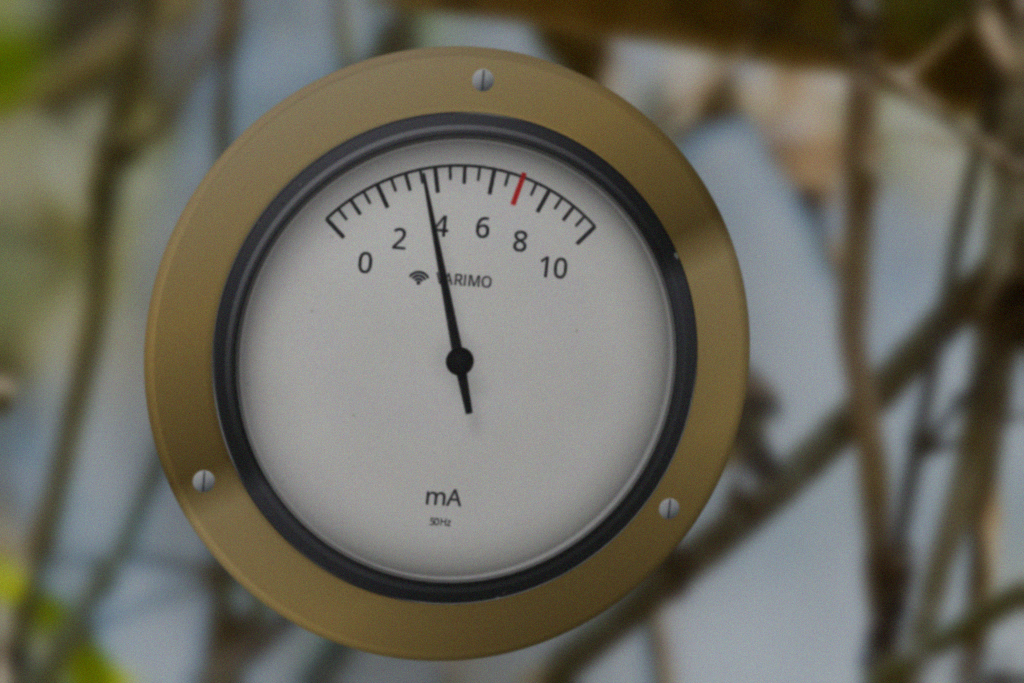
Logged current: 3.5 mA
